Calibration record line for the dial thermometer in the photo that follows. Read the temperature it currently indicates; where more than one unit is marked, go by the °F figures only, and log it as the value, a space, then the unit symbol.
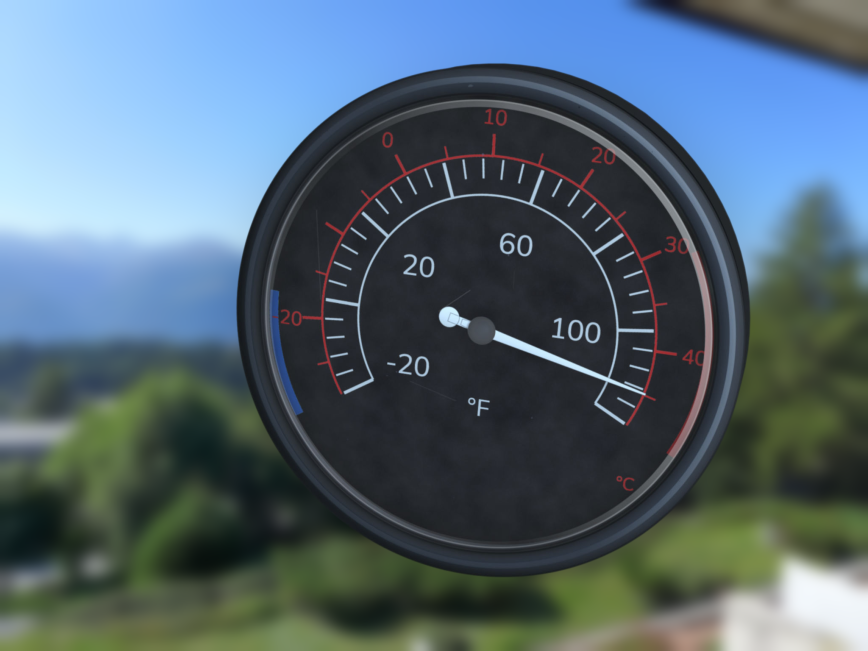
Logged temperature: 112 °F
